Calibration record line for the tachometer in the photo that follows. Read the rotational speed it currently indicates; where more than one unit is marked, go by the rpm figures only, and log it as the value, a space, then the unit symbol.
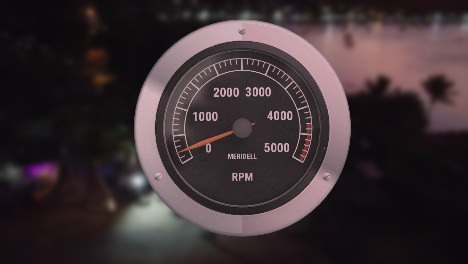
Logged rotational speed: 200 rpm
